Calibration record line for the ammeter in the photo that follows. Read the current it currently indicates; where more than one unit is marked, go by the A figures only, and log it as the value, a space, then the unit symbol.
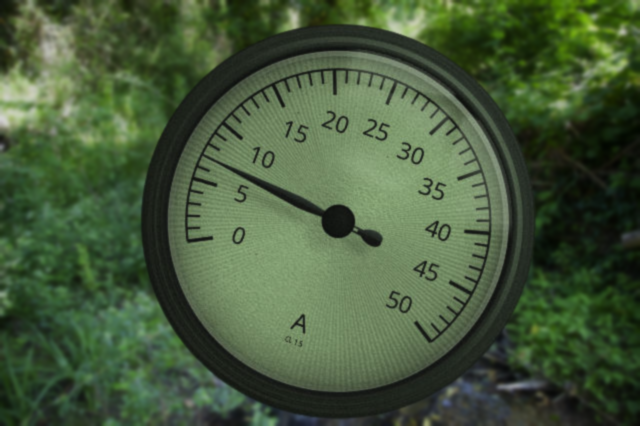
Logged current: 7 A
